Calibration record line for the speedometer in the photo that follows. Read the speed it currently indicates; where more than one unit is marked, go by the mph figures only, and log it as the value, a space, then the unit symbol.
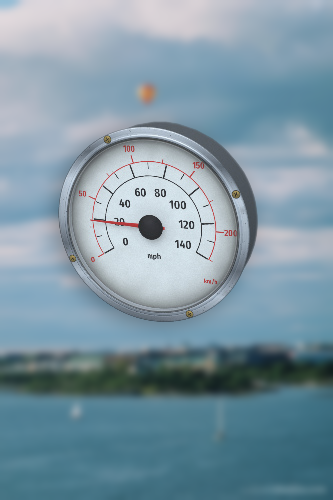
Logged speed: 20 mph
